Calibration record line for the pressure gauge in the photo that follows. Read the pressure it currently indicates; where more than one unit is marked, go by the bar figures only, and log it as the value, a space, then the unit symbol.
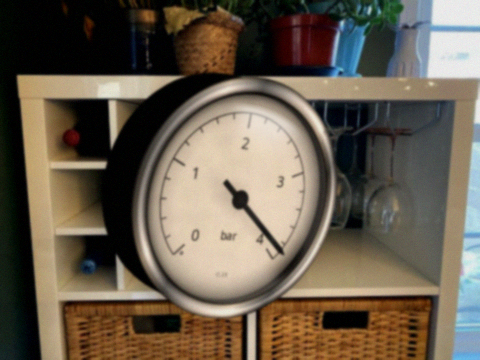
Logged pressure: 3.9 bar
